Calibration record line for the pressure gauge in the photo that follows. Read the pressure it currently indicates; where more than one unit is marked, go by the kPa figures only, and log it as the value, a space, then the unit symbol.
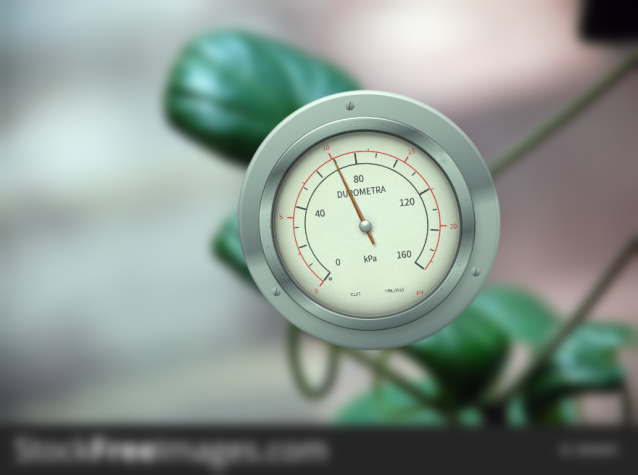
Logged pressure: 70 kPa
